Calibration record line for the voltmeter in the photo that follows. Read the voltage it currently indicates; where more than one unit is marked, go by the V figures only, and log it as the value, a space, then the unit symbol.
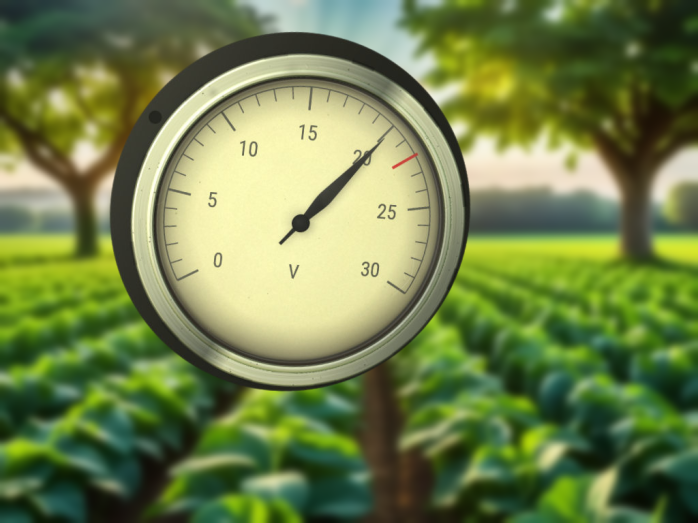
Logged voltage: 20 V
